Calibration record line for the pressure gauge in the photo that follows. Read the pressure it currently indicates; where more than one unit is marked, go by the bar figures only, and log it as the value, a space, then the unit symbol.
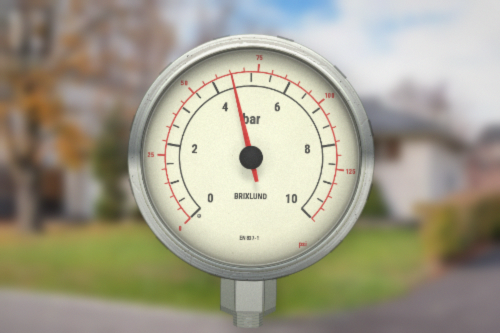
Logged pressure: 4.5 bar
